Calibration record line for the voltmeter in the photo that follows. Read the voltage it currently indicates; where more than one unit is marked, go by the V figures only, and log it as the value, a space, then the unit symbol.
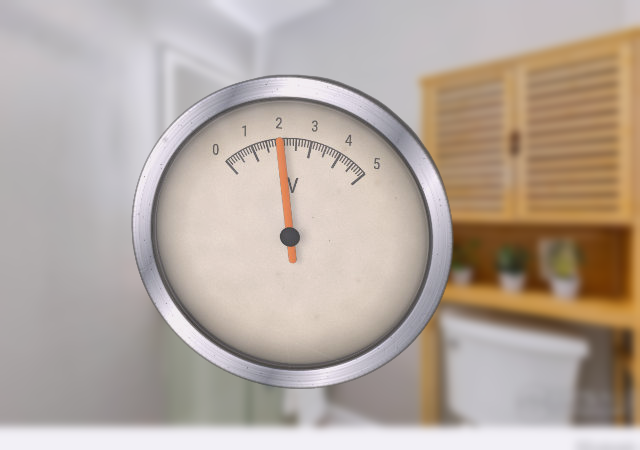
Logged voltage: 2 V
